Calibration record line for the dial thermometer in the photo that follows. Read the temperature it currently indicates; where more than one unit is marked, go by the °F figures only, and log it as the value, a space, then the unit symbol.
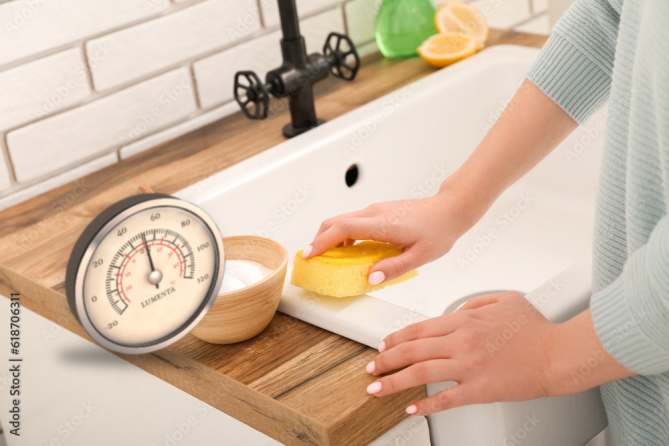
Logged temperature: 50 °F
